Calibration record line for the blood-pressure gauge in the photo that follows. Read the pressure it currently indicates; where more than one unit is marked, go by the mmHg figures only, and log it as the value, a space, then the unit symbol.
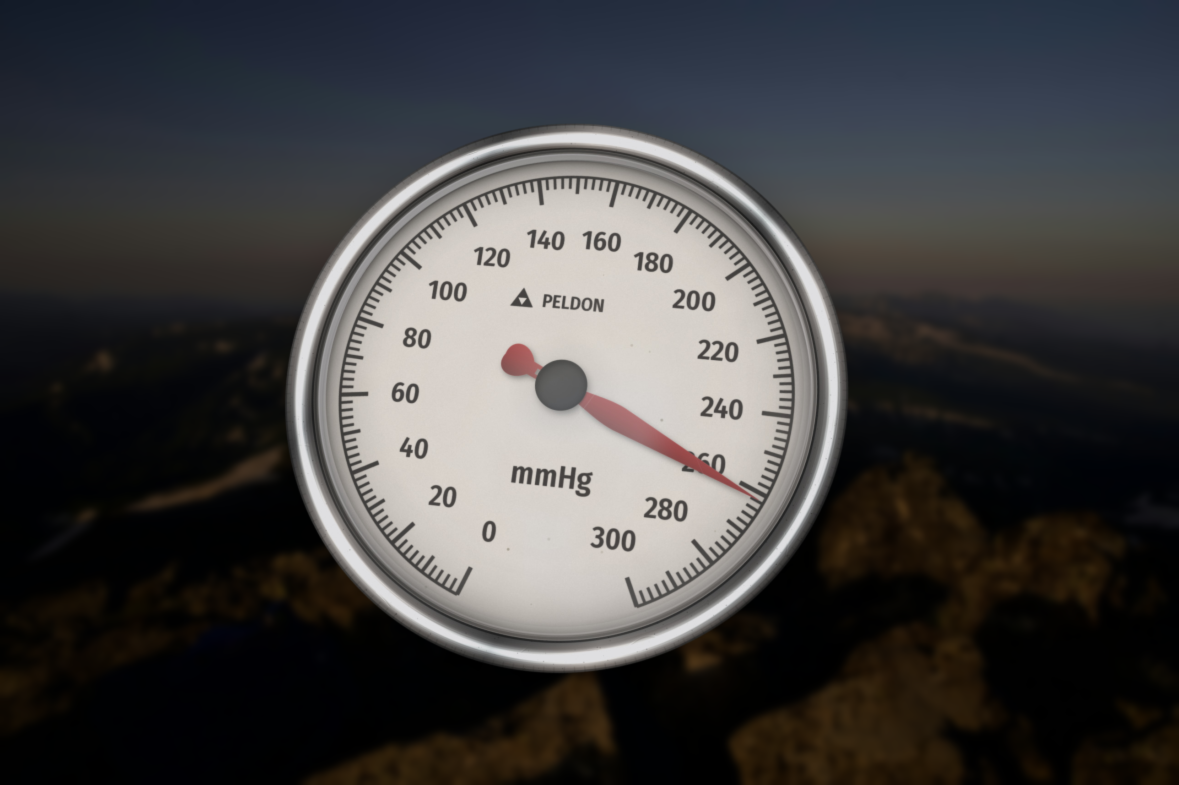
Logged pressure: 262 mmHg
